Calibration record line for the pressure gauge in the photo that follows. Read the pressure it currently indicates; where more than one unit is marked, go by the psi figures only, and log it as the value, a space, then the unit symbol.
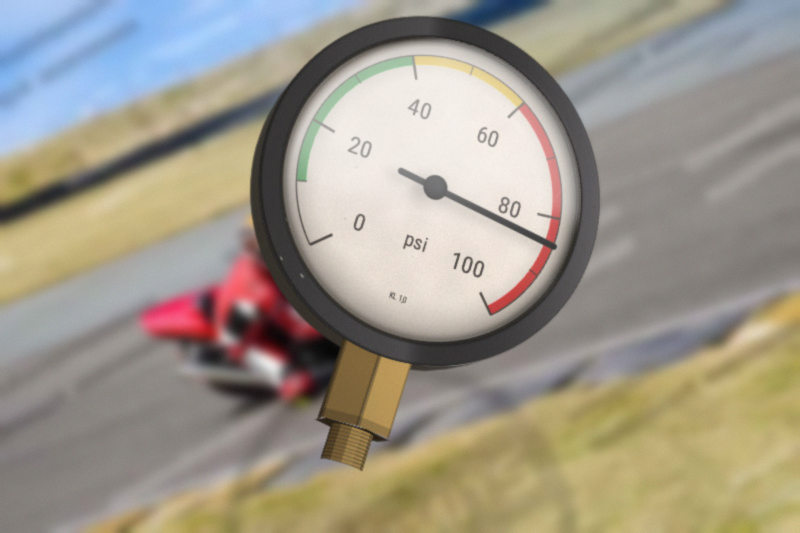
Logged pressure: 85 psi
